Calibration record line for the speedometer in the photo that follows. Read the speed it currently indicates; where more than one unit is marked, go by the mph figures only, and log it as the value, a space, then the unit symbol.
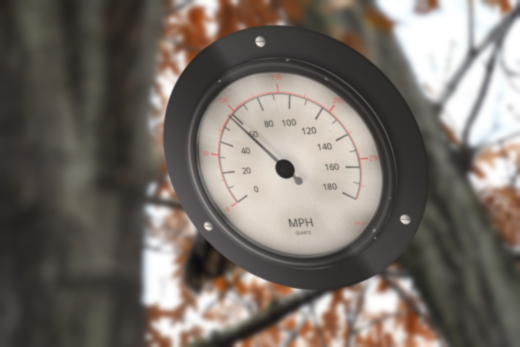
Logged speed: 60 mph
